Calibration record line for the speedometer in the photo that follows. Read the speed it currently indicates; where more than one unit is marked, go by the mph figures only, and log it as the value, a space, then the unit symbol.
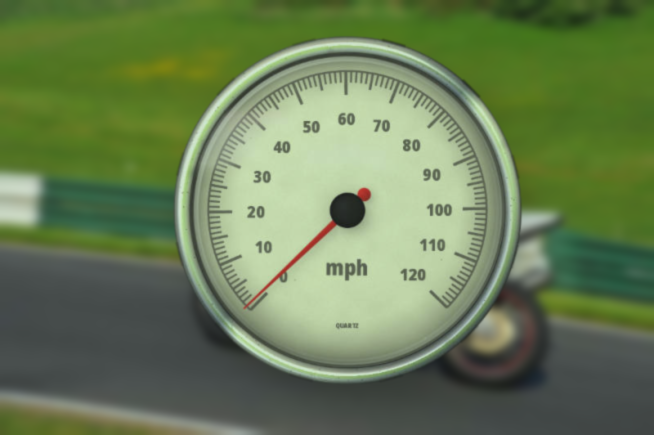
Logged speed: 1 mph
